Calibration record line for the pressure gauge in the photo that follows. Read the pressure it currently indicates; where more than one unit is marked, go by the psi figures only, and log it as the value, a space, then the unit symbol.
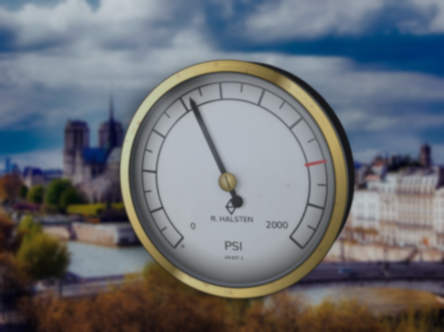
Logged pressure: 850 psi
